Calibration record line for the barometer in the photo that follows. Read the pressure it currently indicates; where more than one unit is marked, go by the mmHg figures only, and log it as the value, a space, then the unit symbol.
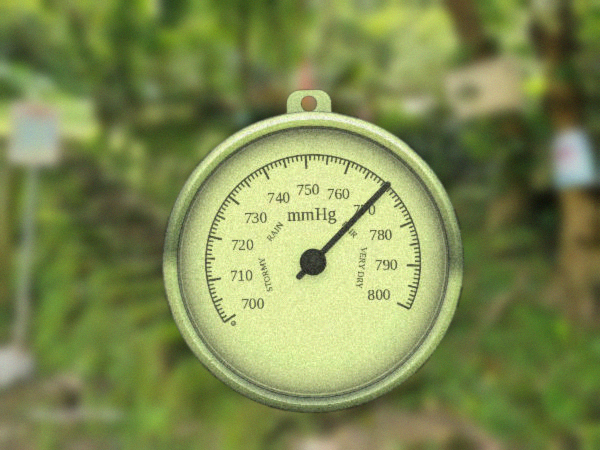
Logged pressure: 770 mmHg
